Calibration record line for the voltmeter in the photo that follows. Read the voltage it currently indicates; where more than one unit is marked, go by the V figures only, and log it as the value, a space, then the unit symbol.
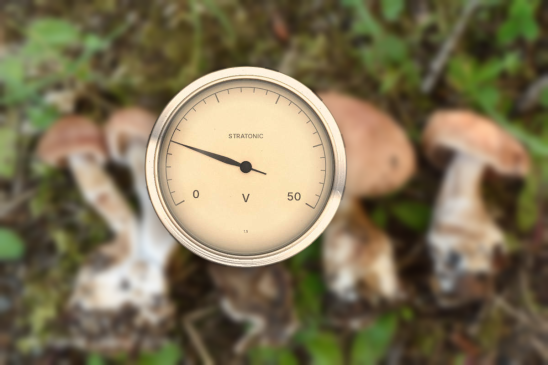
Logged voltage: 10 V
